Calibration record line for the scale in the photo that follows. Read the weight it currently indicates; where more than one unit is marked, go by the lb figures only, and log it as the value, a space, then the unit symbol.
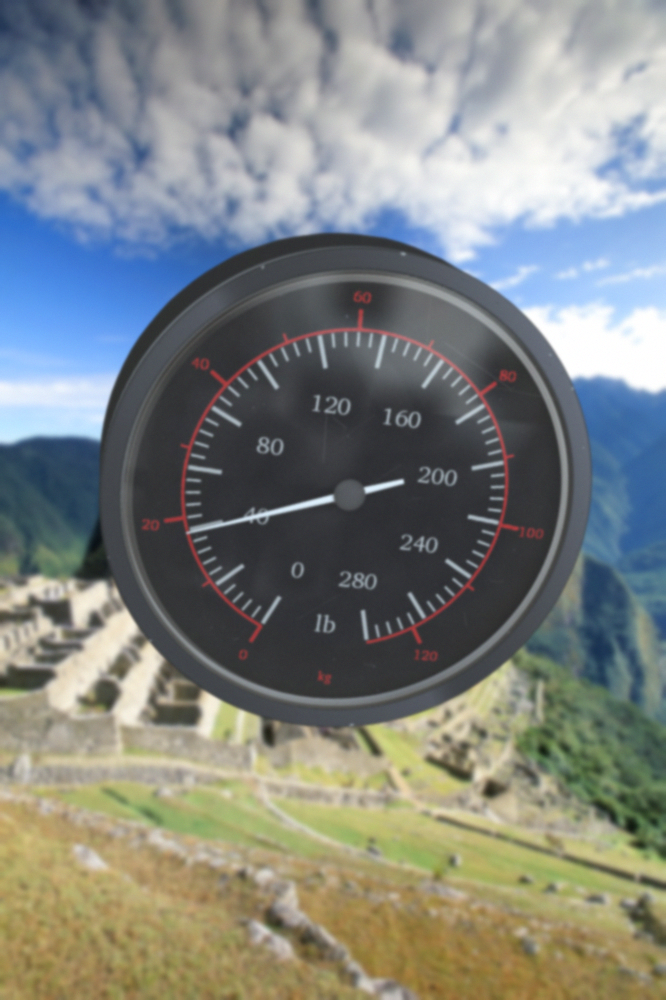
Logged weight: 40 lb
